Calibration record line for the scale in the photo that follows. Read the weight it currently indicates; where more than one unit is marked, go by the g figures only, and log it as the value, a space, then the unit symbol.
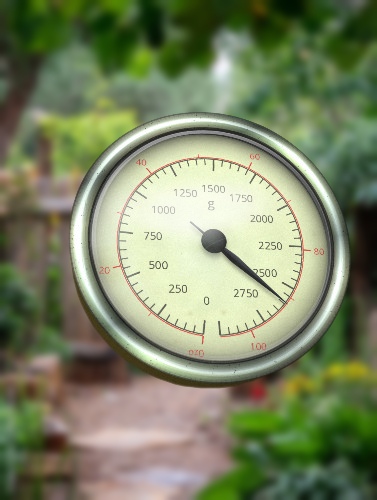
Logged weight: 2600 g
